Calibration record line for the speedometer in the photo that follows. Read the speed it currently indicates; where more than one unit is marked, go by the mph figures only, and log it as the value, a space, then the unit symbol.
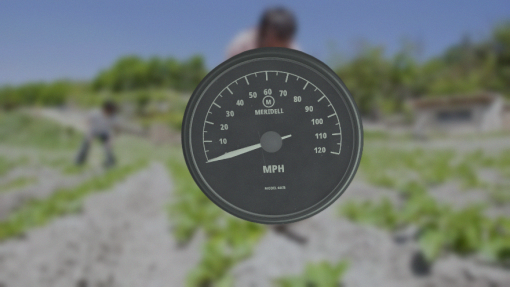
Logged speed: 0 mph
